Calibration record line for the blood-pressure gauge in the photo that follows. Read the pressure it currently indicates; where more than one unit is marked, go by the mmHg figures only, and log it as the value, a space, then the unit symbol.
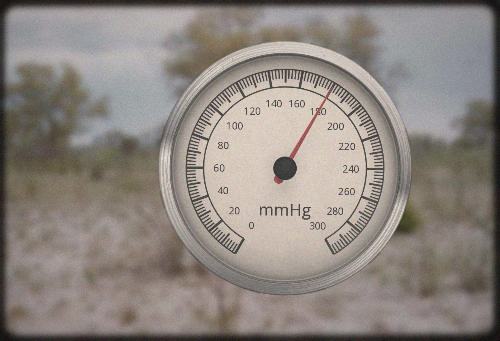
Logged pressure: 180 mmHg
